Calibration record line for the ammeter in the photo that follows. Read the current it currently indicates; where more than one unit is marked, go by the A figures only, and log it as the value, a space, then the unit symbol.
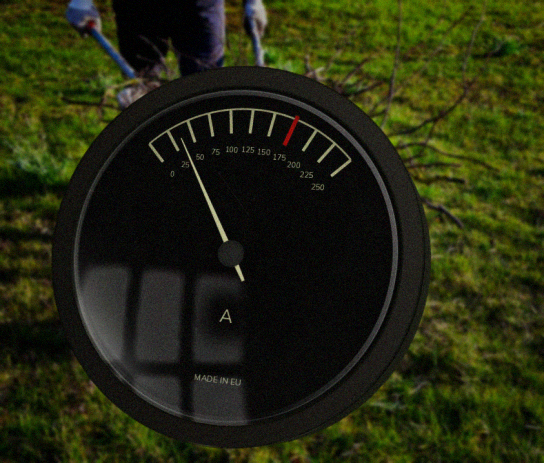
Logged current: 37.5 A
